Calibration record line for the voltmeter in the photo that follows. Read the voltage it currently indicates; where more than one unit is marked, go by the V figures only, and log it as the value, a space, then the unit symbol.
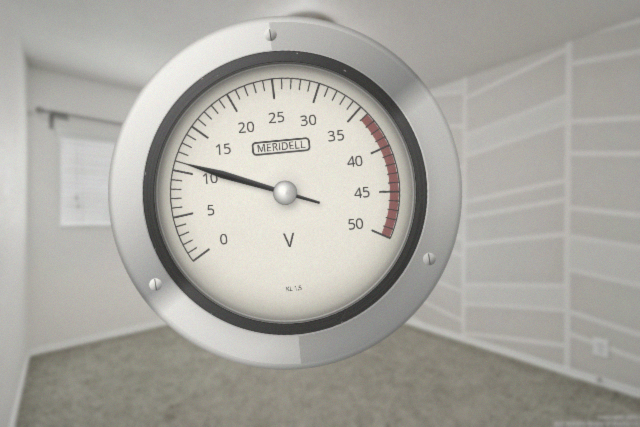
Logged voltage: 11 V
